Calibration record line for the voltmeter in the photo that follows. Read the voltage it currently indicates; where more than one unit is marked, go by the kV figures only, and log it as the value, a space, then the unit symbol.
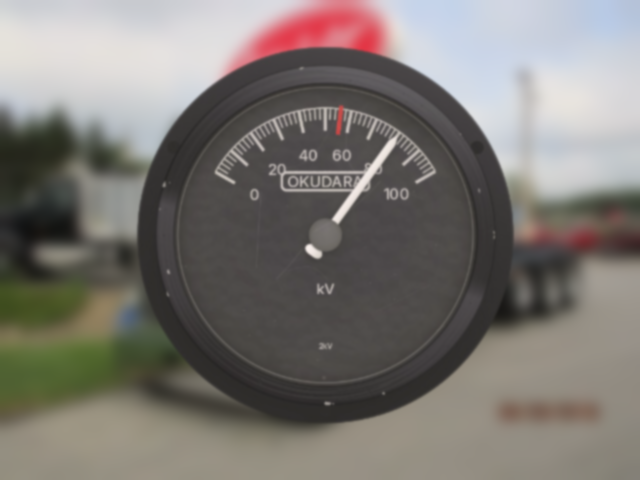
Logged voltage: 80 kV
